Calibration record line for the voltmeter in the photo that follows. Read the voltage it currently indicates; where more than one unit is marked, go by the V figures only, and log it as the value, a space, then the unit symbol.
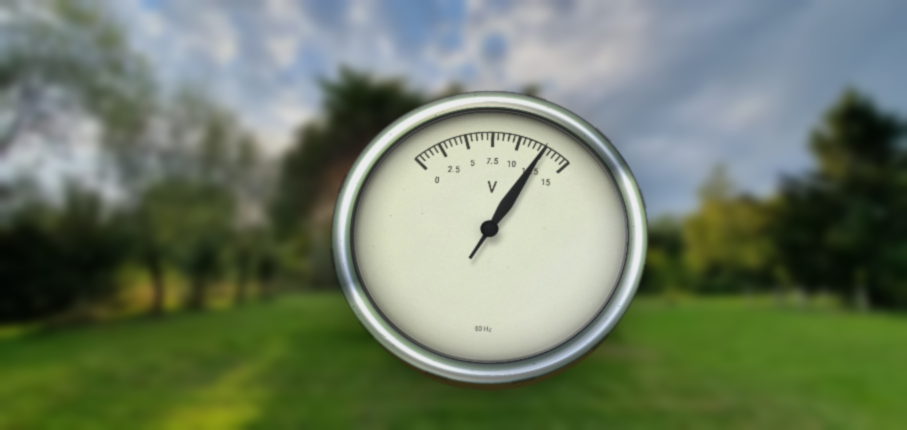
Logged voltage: 12.5 V
